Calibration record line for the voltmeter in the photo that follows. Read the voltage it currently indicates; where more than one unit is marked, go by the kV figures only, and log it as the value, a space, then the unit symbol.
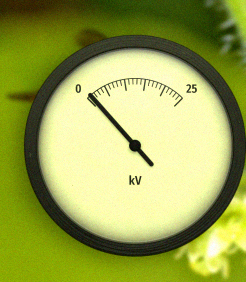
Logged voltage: 1 kV
